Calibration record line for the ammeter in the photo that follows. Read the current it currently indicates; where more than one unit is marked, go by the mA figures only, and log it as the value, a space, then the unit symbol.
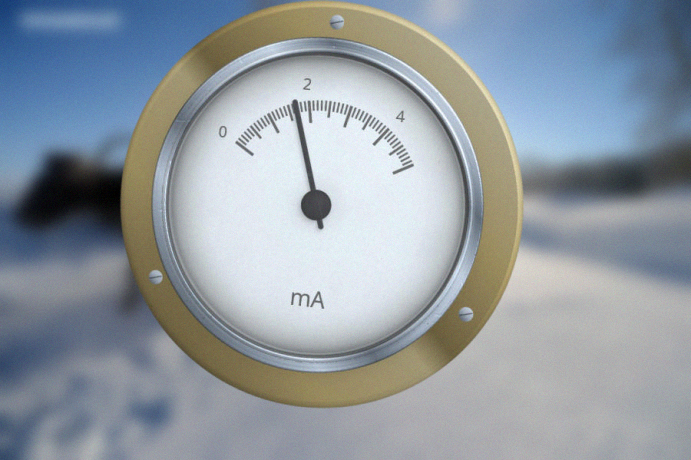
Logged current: 1.7 mA
